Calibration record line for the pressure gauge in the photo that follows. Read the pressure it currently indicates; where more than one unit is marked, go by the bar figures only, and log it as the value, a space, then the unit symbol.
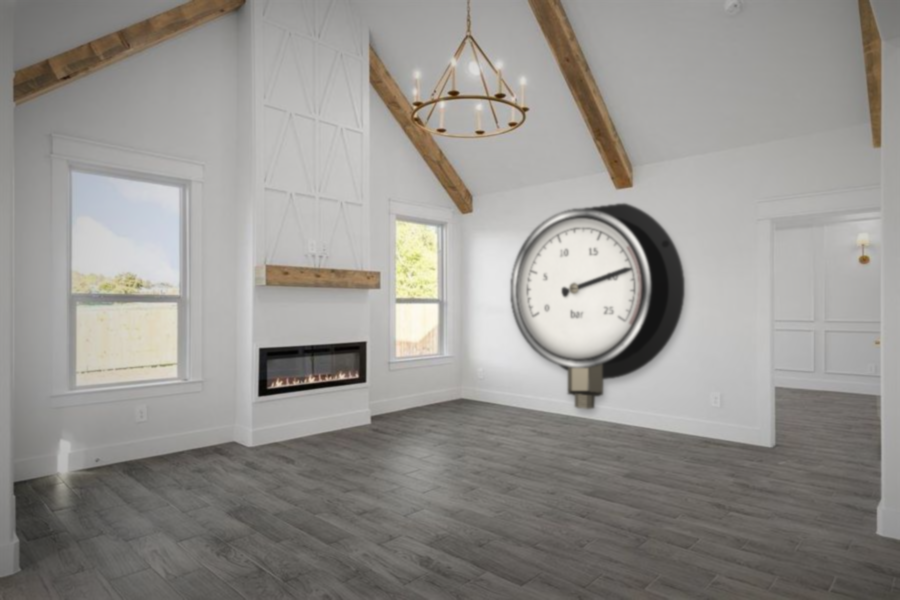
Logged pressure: 20 bar
